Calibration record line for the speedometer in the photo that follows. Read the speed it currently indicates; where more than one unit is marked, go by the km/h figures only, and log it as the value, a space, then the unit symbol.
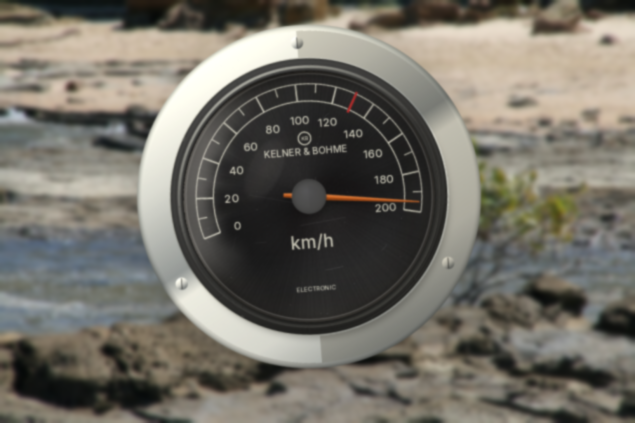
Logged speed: 195 km/h
